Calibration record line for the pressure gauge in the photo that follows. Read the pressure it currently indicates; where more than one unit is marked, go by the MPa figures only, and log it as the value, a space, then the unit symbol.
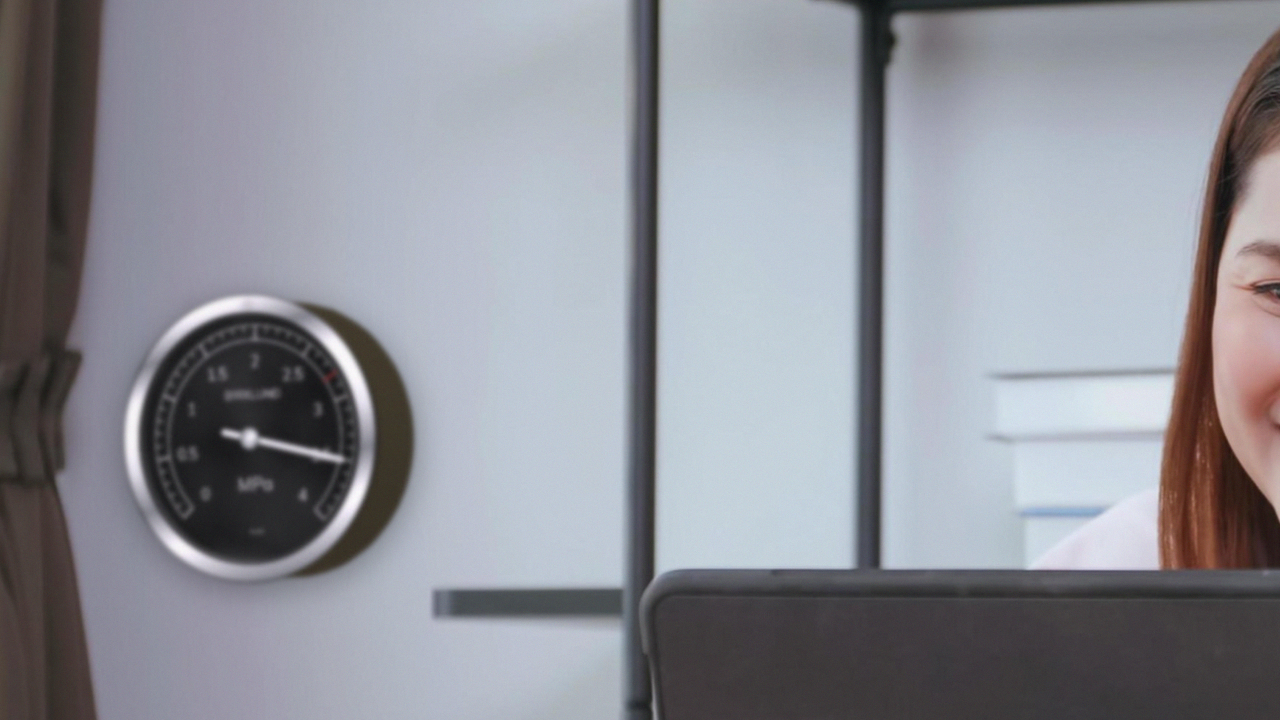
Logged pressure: 3.5 MPa
